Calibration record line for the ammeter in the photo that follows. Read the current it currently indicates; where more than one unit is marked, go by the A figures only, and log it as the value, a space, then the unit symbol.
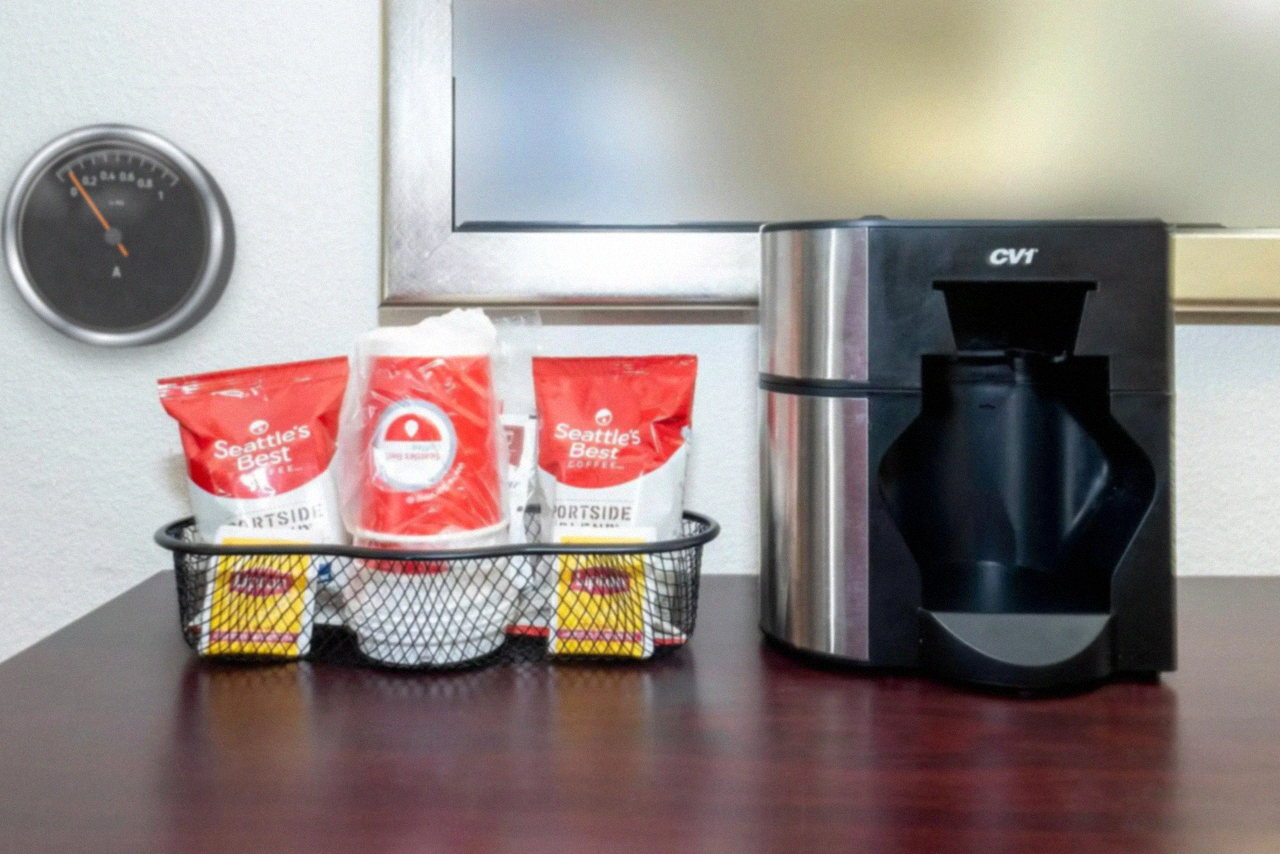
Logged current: 0.1 A
